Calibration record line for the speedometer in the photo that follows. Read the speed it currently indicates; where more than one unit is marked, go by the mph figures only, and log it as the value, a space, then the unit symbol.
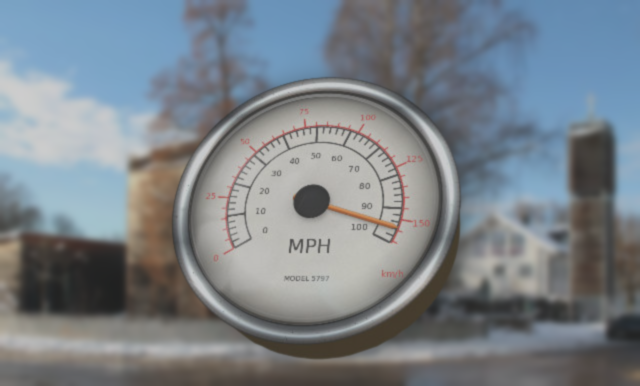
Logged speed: 96 mph
